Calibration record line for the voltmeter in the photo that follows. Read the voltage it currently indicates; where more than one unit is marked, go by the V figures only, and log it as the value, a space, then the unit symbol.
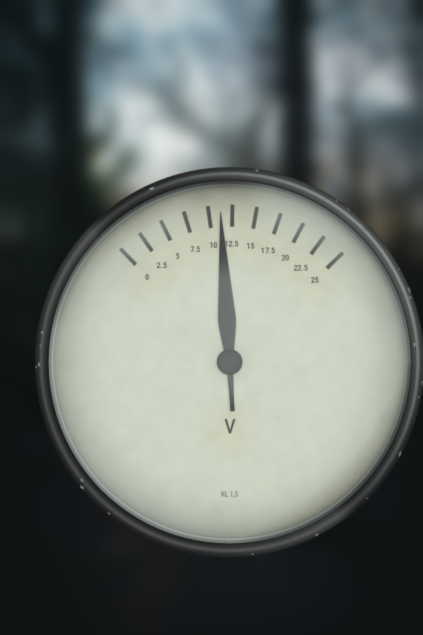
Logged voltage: 11.25 V
